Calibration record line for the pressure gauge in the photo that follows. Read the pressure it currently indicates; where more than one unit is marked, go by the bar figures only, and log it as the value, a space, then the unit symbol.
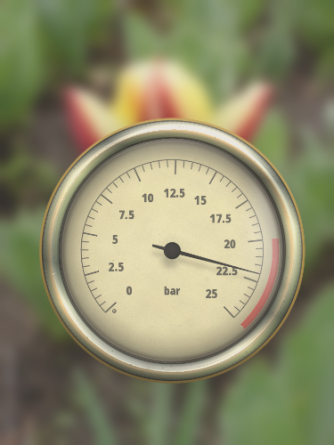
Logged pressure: 22 bar
